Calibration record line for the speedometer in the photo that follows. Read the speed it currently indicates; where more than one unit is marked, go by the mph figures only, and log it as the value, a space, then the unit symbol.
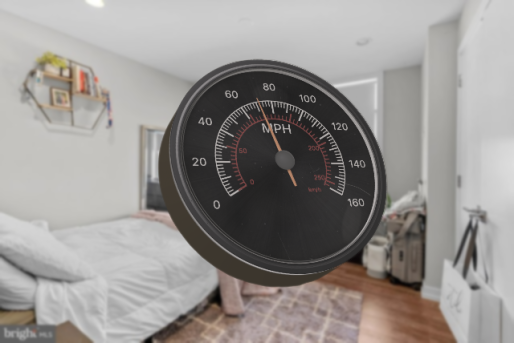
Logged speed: 70 mph
